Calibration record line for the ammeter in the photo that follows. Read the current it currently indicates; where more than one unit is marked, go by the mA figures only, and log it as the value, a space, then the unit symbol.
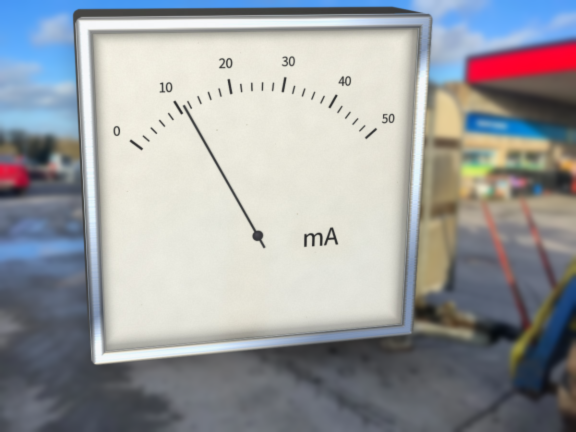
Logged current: 11 mA
